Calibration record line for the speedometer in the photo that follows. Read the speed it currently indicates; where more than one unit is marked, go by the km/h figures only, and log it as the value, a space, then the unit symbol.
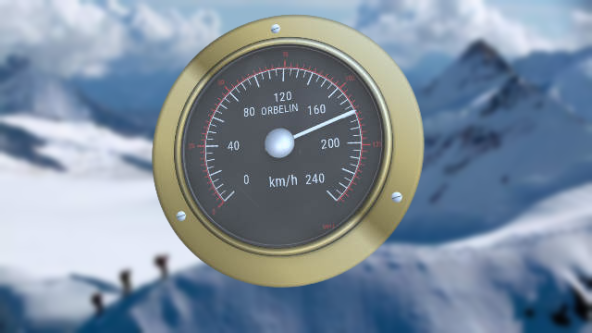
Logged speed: 180 km/h
